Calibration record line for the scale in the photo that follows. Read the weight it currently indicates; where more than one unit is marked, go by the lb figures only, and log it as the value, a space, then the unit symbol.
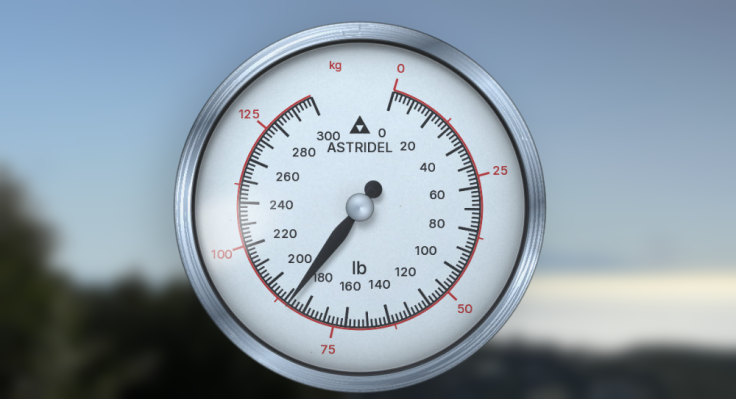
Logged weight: 188 lb
